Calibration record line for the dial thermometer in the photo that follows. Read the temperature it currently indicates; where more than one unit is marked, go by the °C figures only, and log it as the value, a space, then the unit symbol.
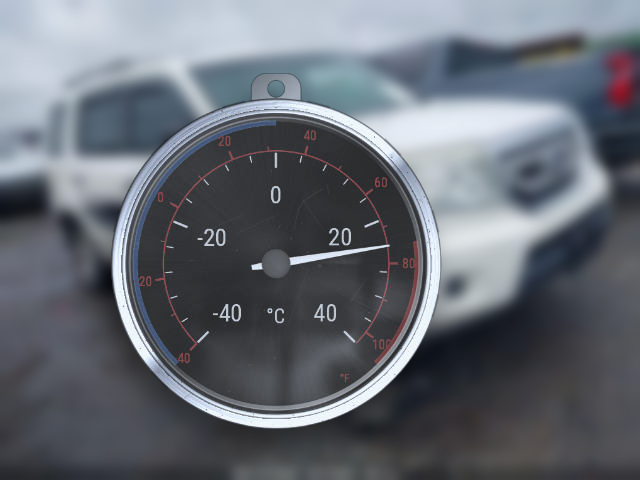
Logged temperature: 24 °C
